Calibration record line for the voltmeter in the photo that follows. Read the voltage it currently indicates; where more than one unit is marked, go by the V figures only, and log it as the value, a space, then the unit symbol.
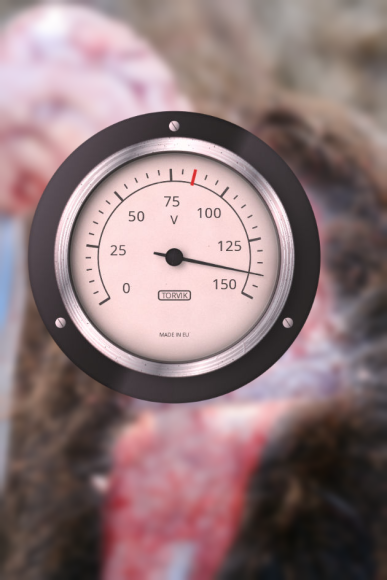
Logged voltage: 140 V
